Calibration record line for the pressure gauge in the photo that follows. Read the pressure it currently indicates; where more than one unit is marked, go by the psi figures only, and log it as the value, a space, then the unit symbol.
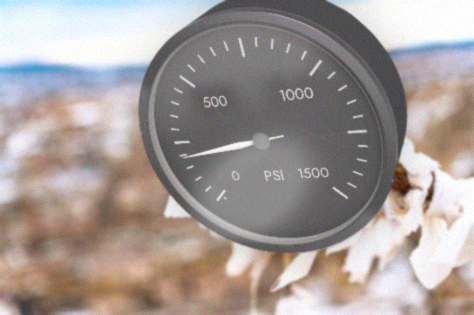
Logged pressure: 200 psi
